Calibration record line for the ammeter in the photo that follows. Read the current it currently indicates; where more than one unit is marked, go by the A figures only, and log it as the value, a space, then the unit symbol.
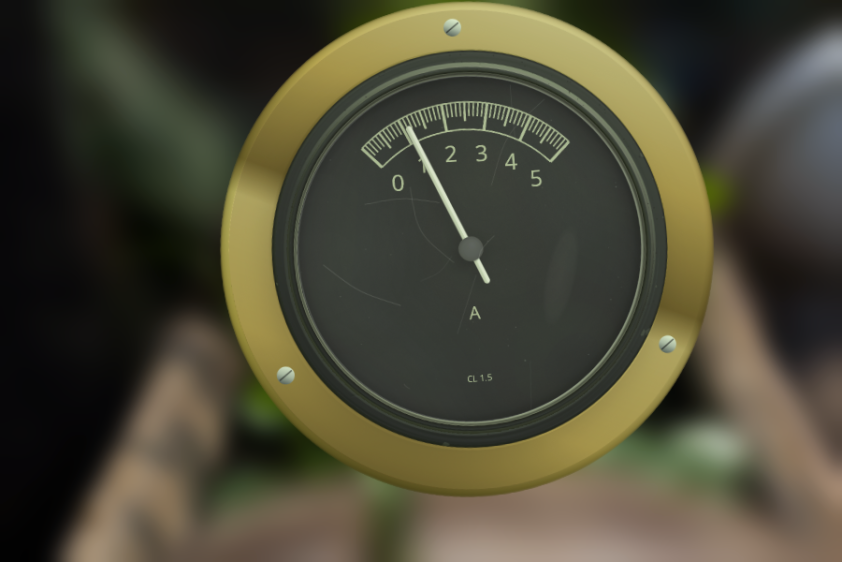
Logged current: 1.1 A
